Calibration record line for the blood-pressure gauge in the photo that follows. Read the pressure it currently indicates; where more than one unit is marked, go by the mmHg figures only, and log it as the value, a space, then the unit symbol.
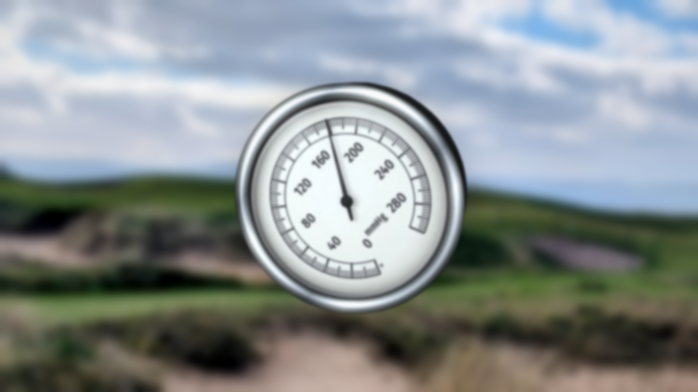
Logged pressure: 180 mmHg
